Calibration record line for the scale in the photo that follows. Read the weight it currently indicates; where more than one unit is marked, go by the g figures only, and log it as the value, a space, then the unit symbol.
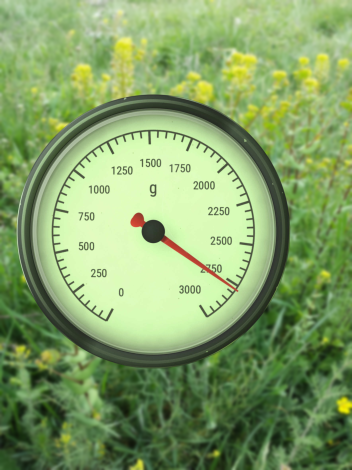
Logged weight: 2775 g
